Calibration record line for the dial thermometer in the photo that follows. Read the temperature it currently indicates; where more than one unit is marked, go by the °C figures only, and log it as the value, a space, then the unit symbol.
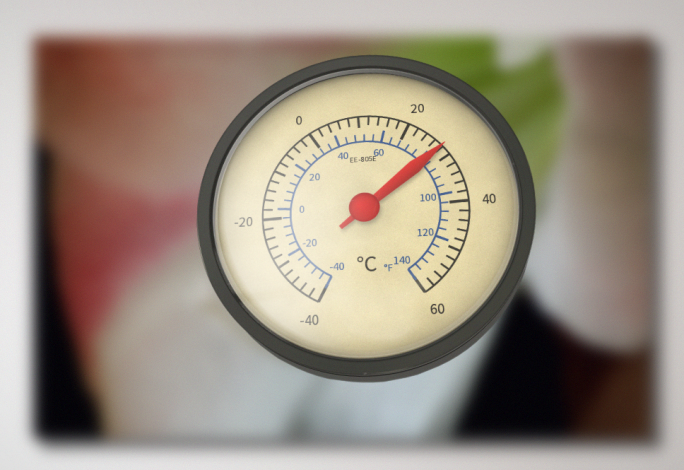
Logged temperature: 28 °C
